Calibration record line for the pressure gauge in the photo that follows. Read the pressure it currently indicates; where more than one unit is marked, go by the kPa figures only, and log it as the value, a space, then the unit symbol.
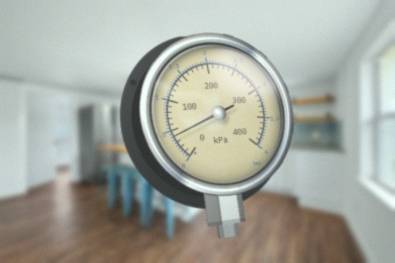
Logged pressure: 40 kPa
